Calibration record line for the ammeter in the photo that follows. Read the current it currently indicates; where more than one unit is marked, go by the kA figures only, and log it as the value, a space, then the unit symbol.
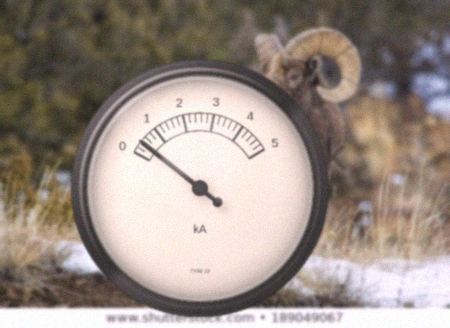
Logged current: 0.4 kA
